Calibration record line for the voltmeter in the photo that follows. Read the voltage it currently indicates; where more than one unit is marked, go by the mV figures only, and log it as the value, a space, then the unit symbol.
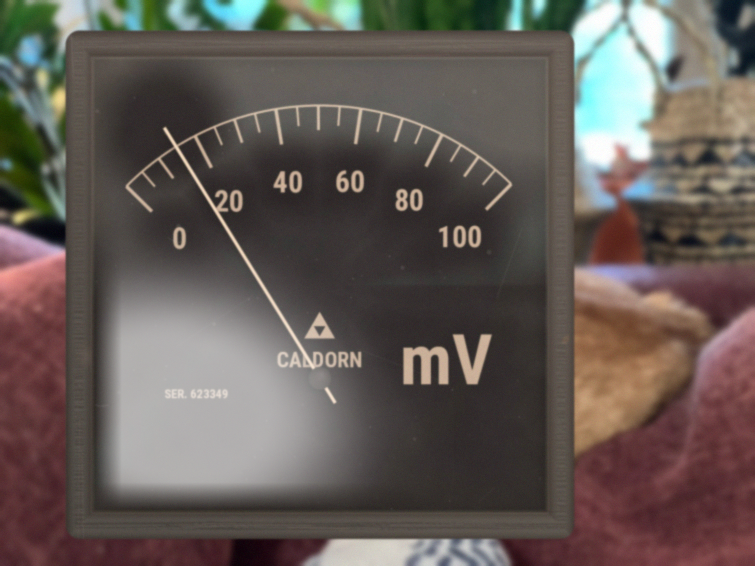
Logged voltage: 15 mV
